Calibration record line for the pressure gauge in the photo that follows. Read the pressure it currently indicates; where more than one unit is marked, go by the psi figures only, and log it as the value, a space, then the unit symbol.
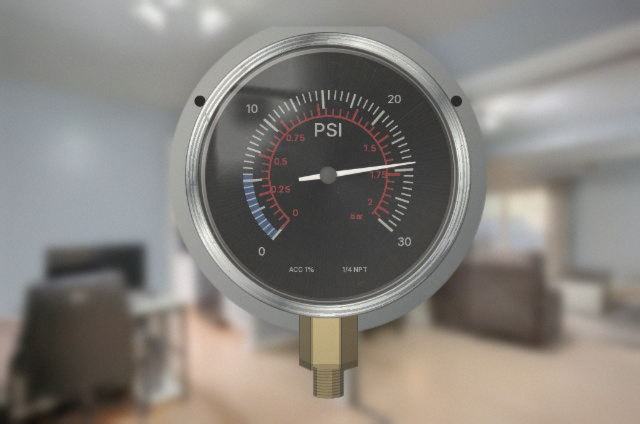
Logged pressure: 24.5 psi
